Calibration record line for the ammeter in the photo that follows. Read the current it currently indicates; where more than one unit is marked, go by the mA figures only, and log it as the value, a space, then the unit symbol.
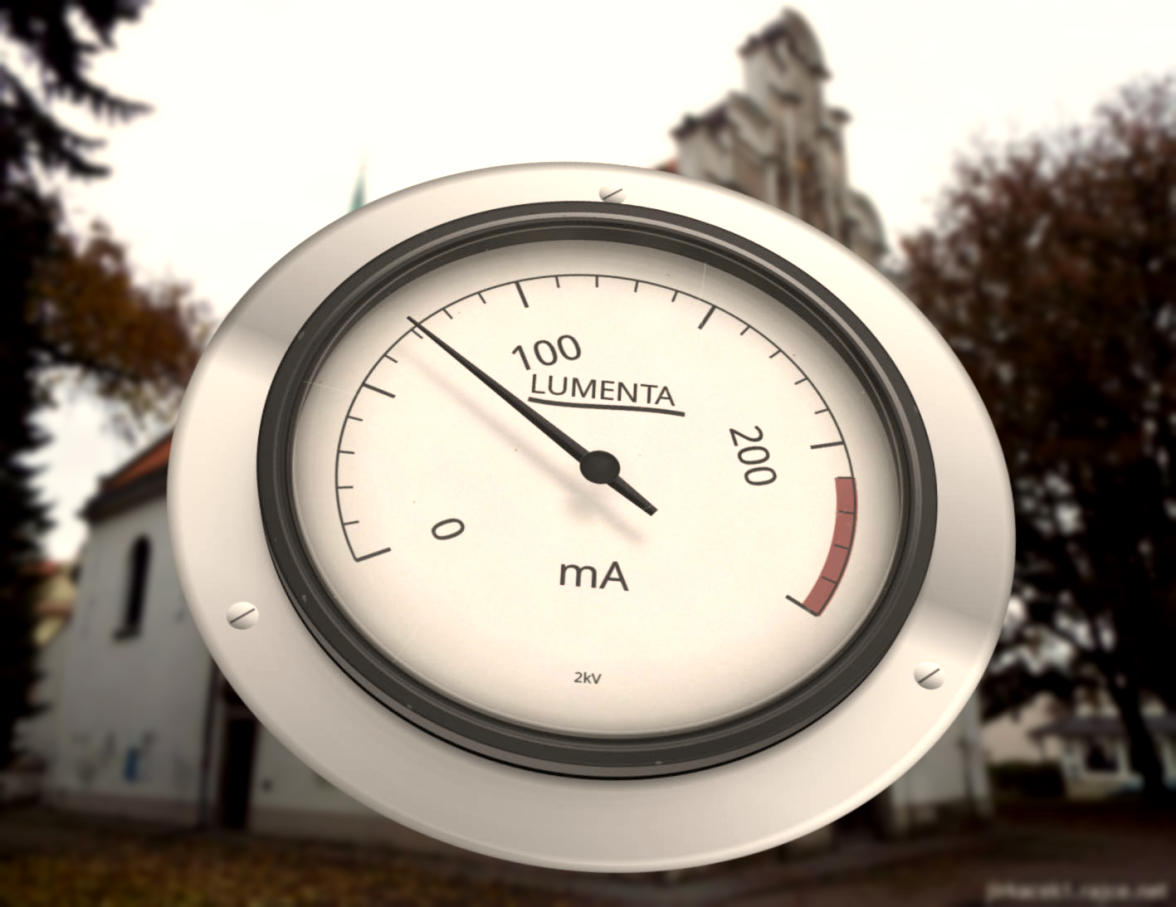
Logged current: 70 mA
